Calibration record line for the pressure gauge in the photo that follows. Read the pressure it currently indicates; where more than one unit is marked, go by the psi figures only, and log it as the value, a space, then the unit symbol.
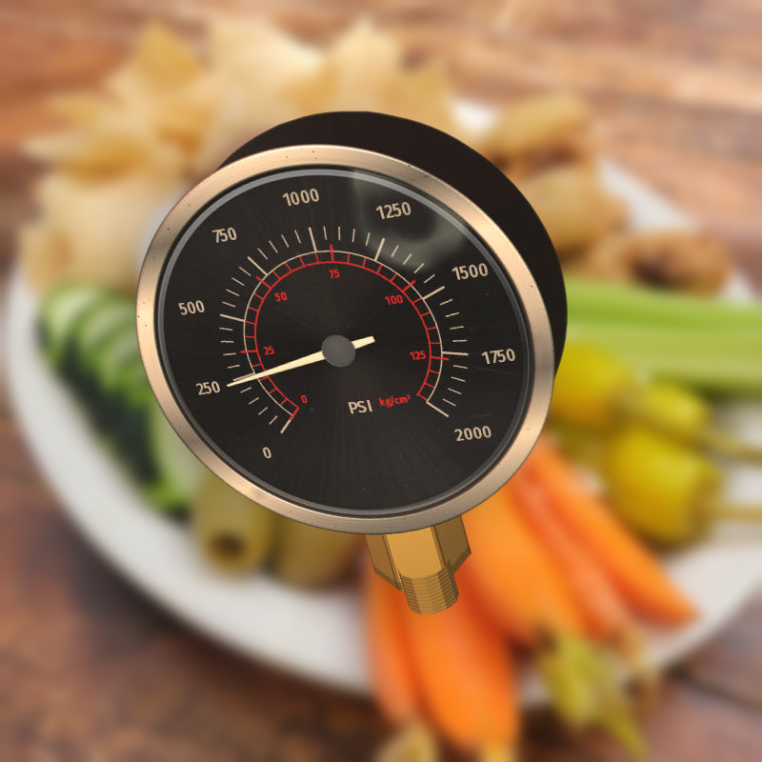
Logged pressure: 250 psi
